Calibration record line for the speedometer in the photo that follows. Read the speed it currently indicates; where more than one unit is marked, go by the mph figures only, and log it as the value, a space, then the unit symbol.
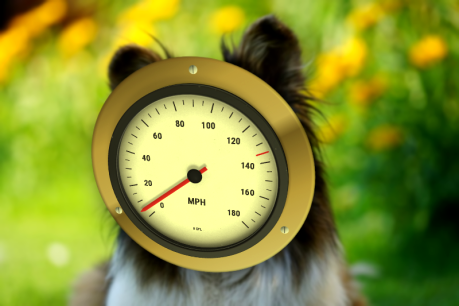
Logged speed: 5 mph
